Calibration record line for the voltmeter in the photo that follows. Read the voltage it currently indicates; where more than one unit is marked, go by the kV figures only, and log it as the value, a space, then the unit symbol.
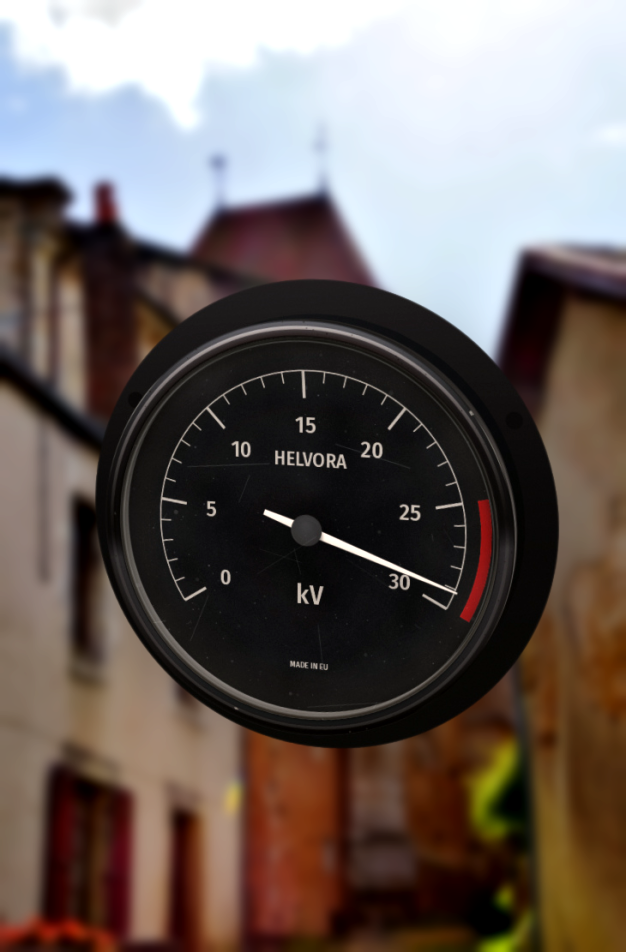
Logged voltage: 29 kV
